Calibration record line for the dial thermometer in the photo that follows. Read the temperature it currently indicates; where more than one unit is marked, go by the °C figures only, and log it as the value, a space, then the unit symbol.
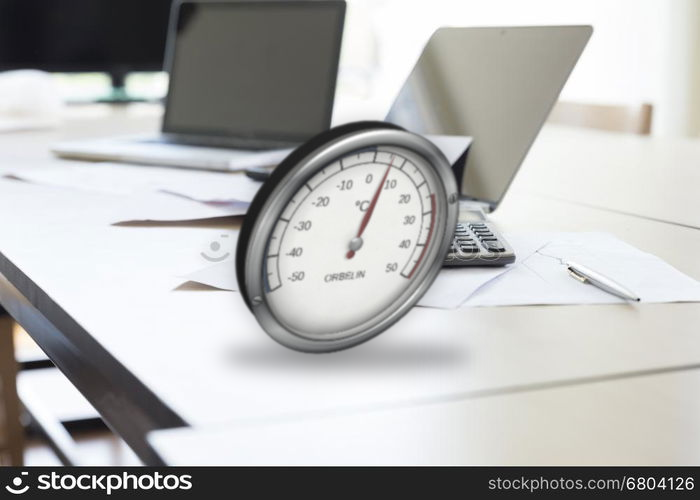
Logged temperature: 5 °C
